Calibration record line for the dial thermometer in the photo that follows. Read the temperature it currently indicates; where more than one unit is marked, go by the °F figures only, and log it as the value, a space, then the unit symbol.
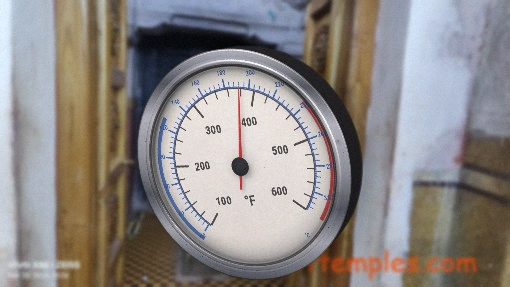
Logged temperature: 380 °F
